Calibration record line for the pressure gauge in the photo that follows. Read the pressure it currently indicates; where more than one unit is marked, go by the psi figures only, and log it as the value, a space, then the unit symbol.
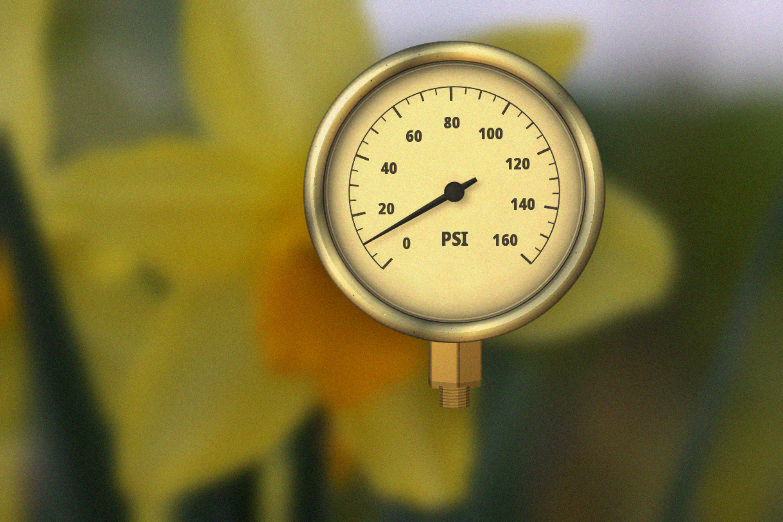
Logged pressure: 10 psi
